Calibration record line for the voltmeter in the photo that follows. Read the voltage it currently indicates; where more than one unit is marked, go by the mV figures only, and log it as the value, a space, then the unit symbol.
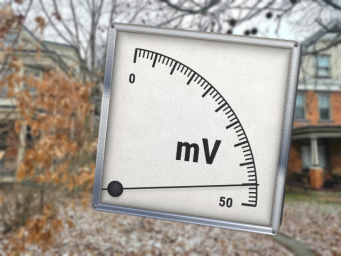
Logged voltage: 45 mV
